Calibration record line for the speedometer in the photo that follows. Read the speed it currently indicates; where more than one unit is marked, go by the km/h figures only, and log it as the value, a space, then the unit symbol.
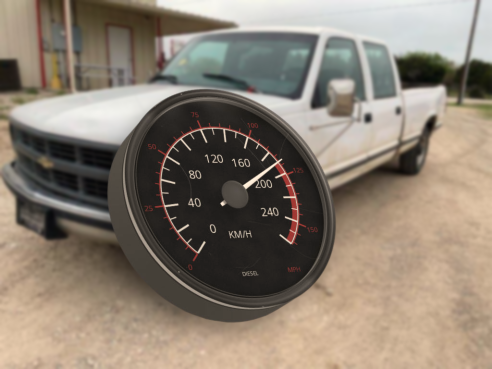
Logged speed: 190 km/h
